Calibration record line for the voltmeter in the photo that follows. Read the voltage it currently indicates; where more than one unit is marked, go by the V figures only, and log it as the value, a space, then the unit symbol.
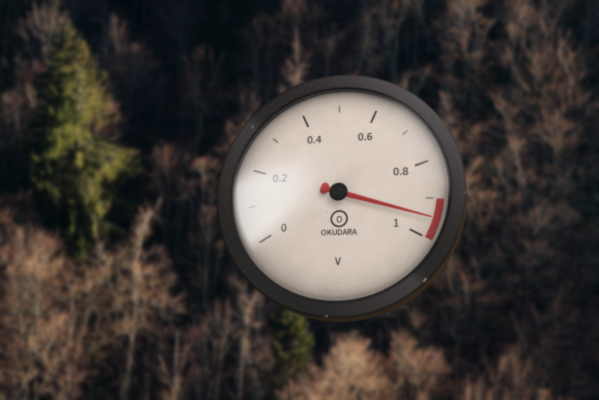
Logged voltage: 0.95 V
